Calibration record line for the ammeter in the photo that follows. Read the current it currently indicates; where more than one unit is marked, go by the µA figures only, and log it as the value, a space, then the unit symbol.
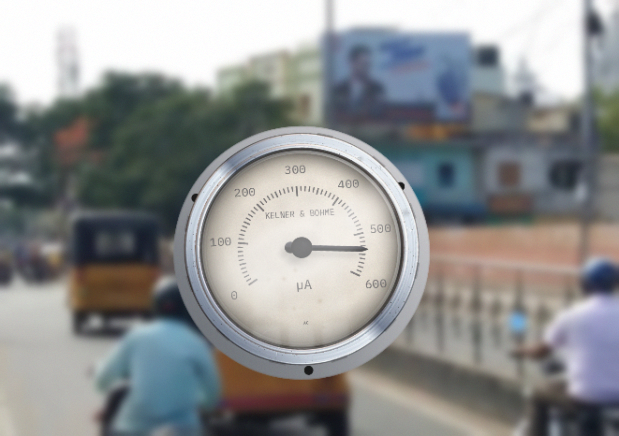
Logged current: 540 µA
